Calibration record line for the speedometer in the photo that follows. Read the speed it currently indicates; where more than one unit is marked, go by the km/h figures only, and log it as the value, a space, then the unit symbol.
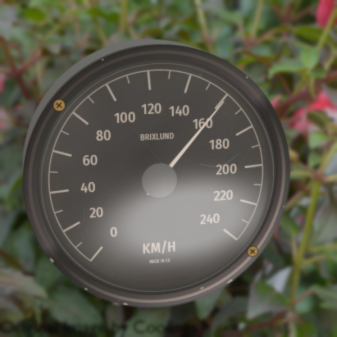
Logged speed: 160 km/h
